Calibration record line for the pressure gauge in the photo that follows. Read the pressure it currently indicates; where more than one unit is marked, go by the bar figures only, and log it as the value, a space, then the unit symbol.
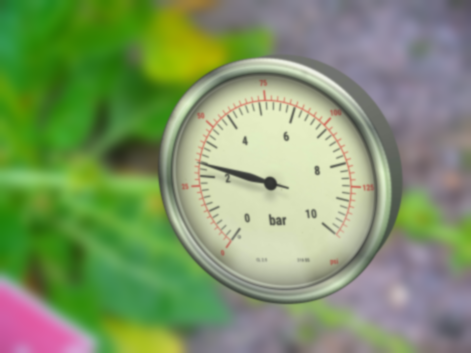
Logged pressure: 2.4 bar
